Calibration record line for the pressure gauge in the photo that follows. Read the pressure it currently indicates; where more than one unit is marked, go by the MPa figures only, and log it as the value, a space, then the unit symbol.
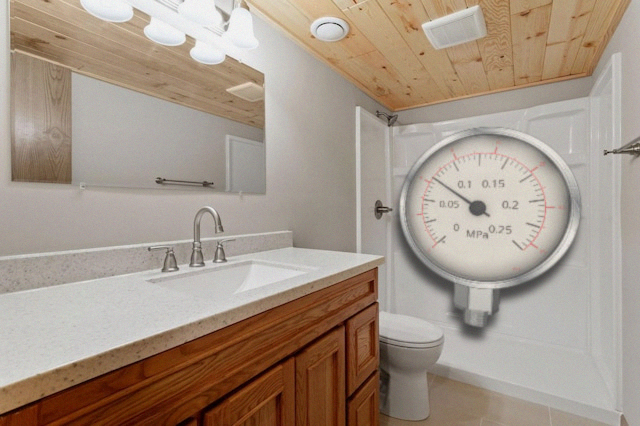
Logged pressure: 0.075 MPa
